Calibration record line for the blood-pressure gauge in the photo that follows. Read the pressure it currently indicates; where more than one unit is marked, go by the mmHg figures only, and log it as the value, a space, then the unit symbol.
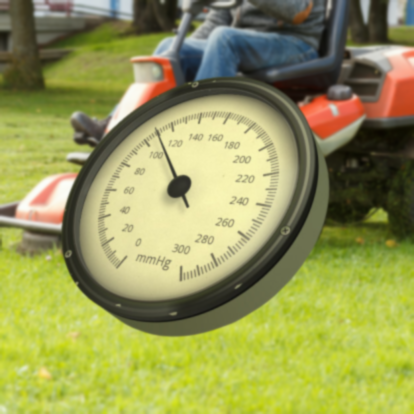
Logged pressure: 110 mmHg
